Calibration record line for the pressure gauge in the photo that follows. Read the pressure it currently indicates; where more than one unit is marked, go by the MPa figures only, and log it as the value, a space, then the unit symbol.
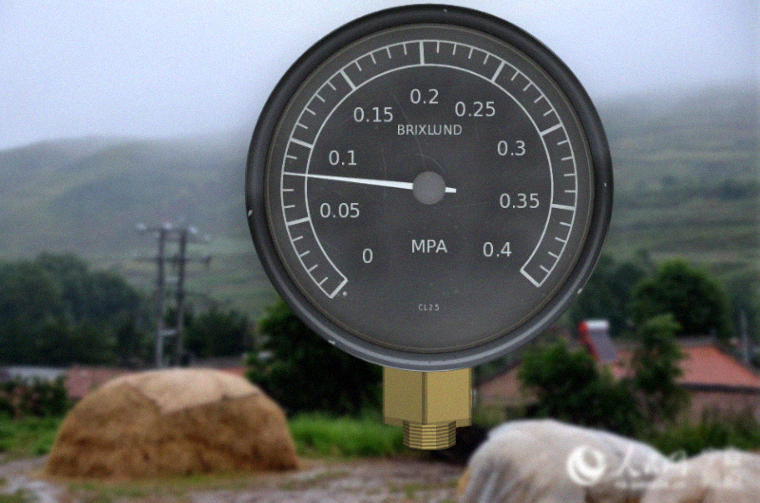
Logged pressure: 0.08 MPa
